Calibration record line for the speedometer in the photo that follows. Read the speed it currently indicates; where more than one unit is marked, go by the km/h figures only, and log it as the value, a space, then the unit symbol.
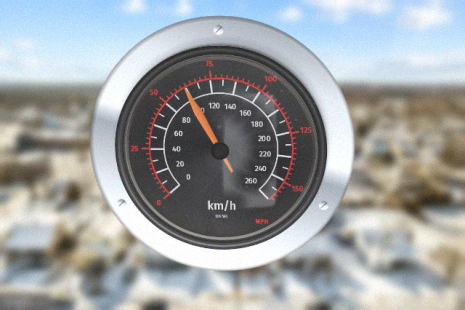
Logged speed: 100 km/h
